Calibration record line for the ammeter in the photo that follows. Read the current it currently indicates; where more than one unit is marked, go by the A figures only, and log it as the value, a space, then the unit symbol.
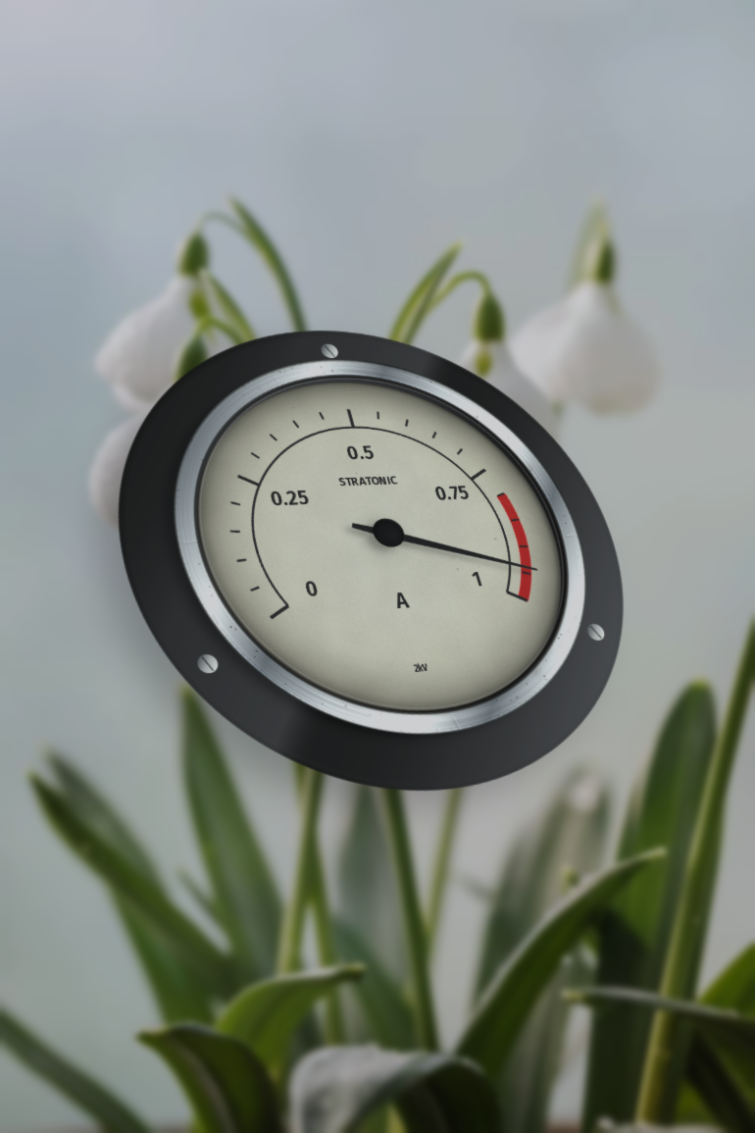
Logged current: 0.95 A
